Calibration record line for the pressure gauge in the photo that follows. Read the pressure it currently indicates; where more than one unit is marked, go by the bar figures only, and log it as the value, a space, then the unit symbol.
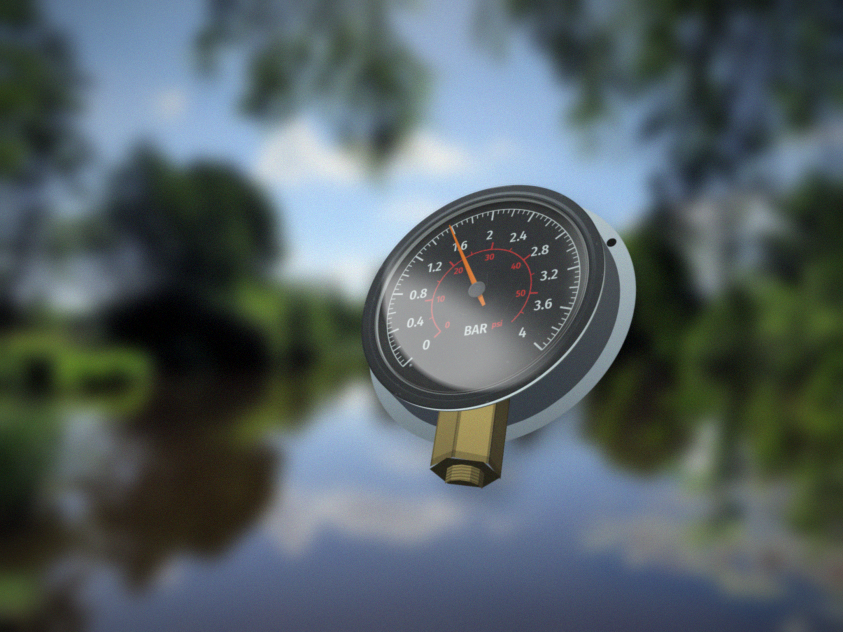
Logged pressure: 1.6 bar
